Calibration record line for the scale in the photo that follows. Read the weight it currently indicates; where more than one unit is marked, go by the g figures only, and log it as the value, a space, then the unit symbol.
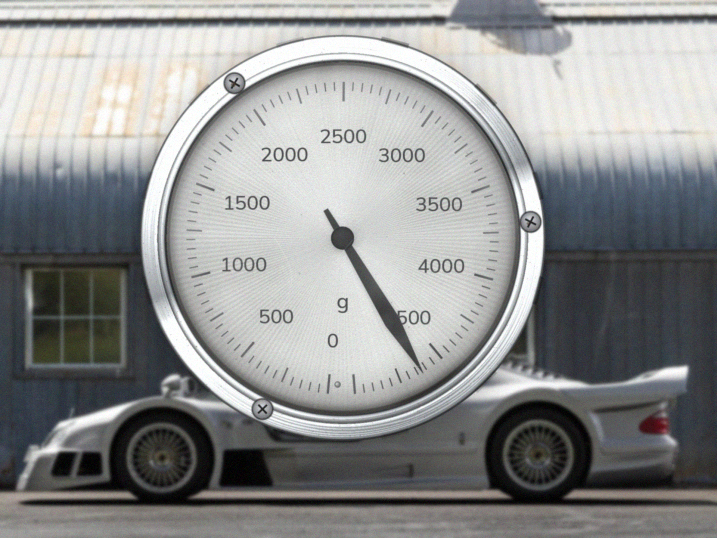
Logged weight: 4625 g
